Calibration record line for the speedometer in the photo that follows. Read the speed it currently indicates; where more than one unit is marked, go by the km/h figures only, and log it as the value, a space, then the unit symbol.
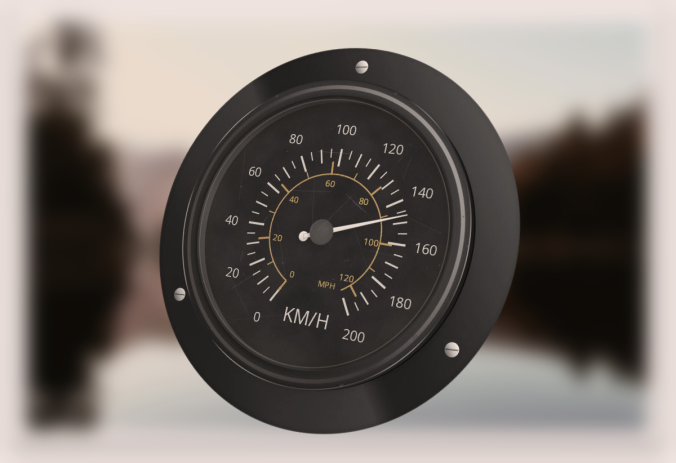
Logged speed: 147.5 km/h
